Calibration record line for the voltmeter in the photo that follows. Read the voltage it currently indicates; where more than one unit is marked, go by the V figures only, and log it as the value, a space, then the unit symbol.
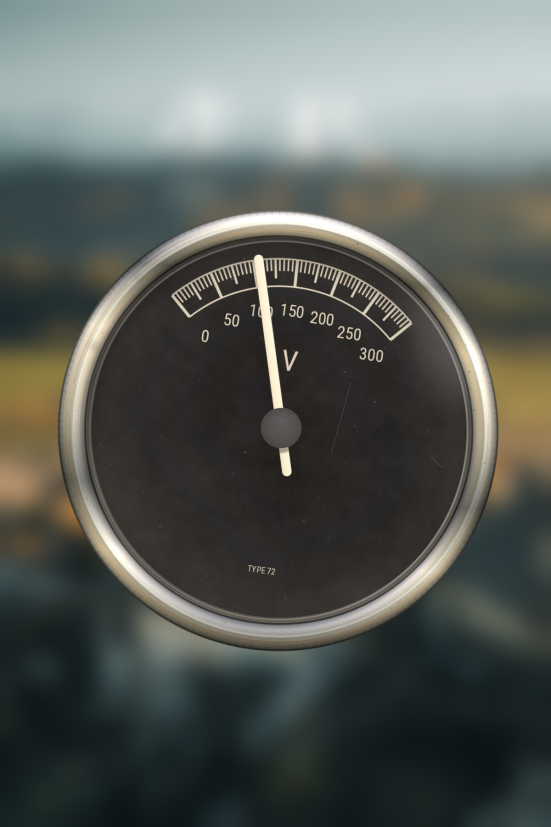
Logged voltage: 105 V
